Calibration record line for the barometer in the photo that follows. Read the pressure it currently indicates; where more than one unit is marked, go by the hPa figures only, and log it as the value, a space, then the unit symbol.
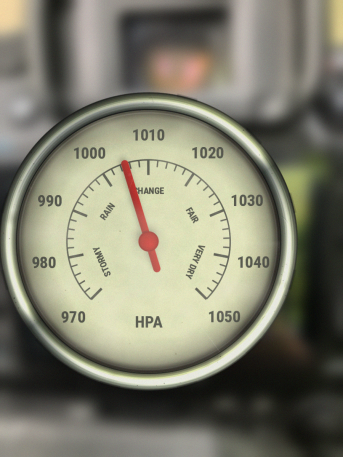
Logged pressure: 1005 hPa
